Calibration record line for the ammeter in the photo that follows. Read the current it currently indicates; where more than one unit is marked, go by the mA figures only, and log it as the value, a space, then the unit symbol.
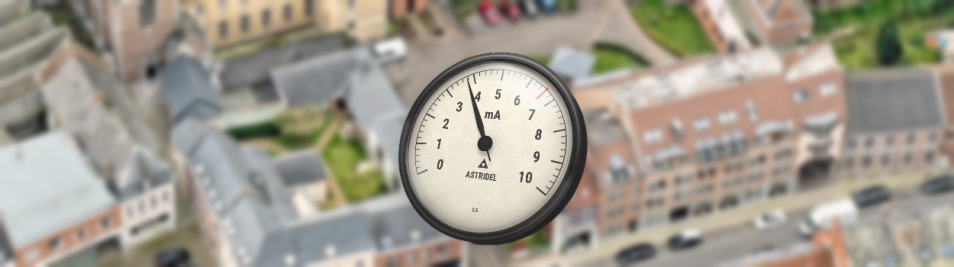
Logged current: 3.8 mA
